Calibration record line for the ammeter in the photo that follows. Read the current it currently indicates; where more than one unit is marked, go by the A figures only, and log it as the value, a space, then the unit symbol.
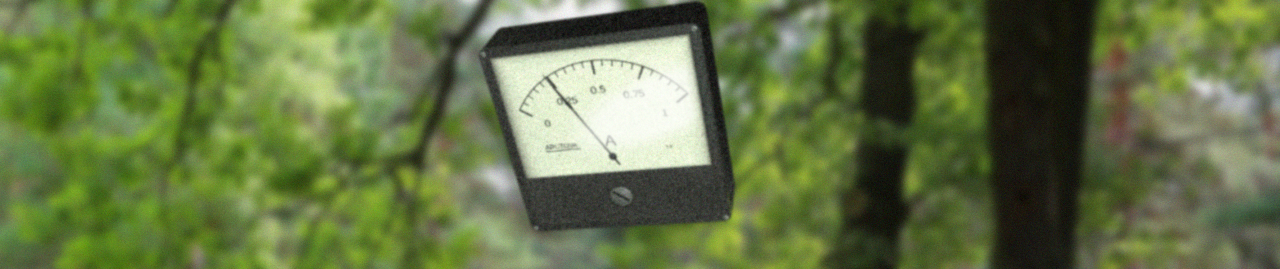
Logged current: 0.25 A
